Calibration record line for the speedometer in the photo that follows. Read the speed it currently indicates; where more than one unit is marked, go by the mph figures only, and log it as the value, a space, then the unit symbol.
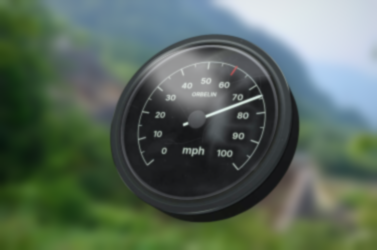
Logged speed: 75 mph
